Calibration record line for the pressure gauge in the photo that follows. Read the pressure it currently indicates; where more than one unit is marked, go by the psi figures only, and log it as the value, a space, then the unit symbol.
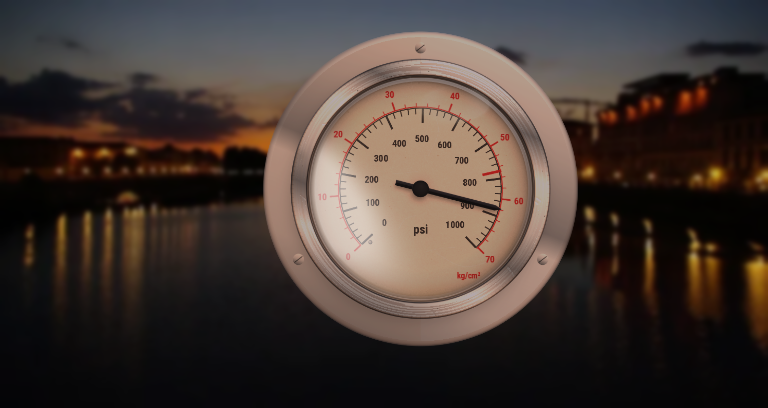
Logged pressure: 880 psi
